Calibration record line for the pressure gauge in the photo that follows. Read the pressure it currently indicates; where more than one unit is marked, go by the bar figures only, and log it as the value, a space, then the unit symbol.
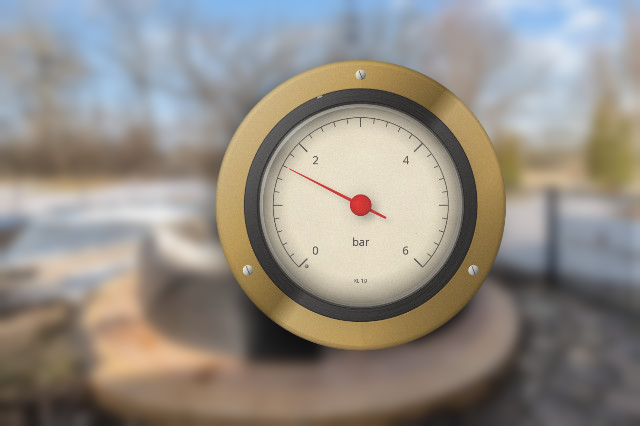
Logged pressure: 1.6 bar
